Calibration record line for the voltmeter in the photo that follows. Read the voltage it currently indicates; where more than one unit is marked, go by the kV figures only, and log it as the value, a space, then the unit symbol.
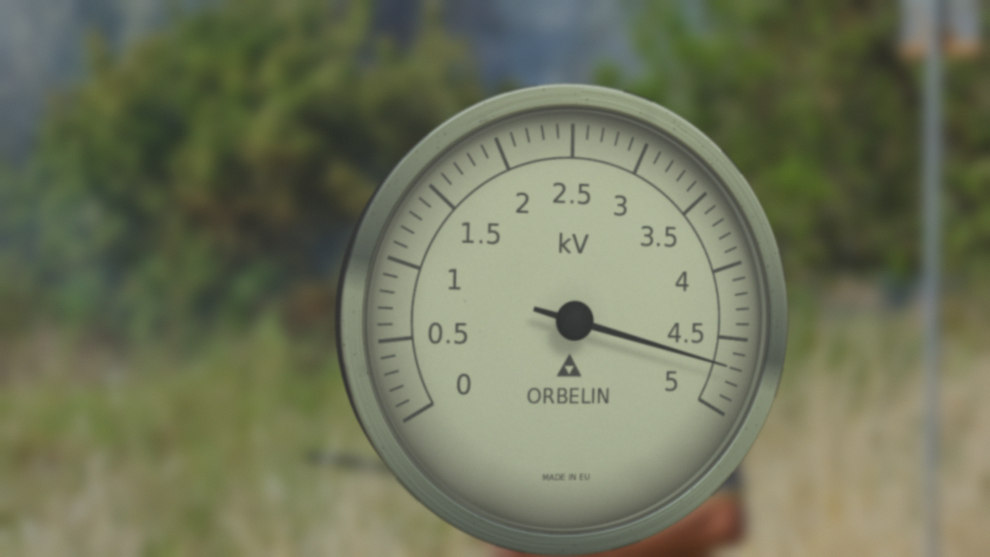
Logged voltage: 4.7 kV
